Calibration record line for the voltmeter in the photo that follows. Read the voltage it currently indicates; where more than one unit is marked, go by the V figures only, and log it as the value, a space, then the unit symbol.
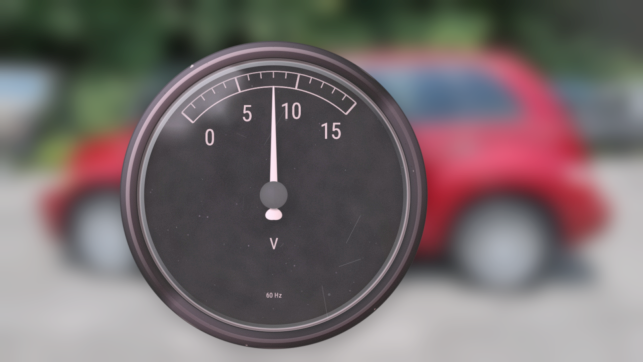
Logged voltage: 8 V
